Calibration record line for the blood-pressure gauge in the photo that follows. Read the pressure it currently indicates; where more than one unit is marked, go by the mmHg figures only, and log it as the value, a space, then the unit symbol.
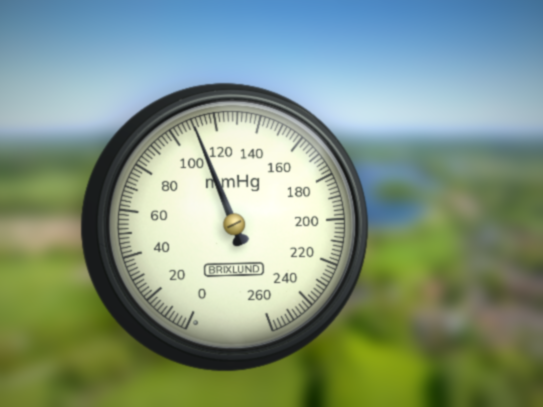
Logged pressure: 110 mmHg
